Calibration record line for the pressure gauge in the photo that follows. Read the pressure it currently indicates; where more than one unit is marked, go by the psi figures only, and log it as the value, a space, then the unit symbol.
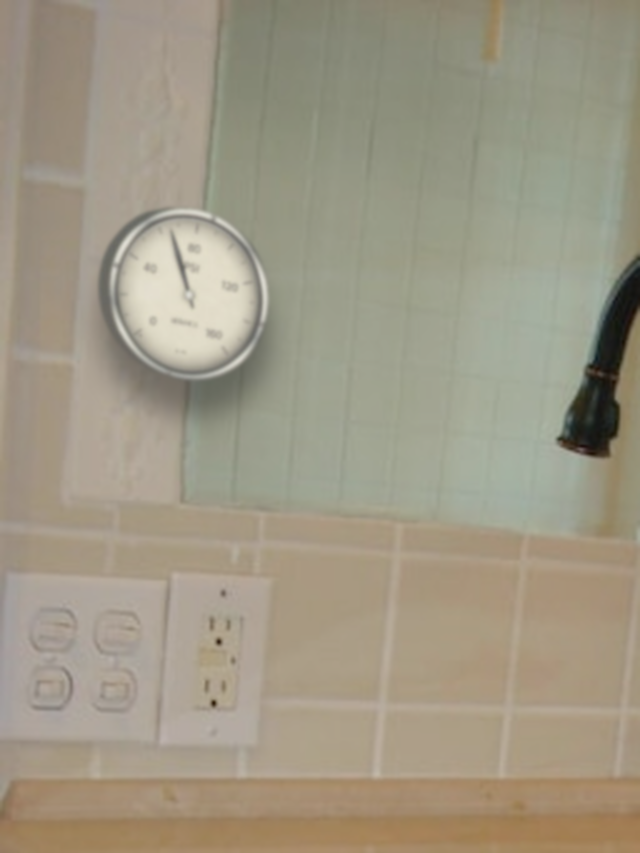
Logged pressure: 65 psi
